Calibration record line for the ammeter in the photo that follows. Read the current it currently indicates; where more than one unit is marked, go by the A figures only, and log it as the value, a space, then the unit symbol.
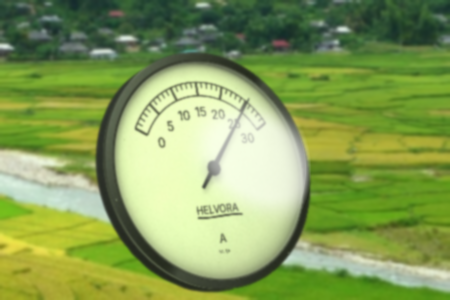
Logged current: 25 A
